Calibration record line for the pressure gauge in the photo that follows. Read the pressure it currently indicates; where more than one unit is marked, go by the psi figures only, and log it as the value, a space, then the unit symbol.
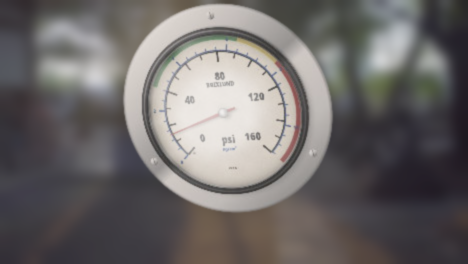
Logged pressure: 15 psi
